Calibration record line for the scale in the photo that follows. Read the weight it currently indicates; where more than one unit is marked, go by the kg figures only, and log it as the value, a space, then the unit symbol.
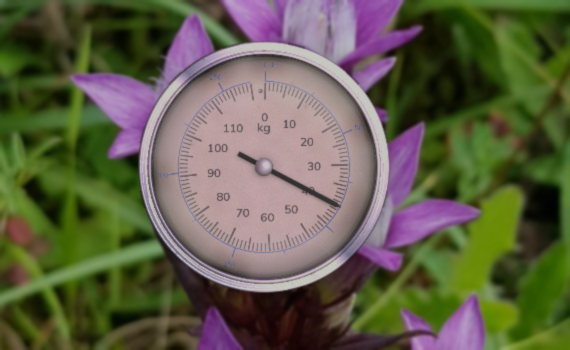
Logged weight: 40 kg
